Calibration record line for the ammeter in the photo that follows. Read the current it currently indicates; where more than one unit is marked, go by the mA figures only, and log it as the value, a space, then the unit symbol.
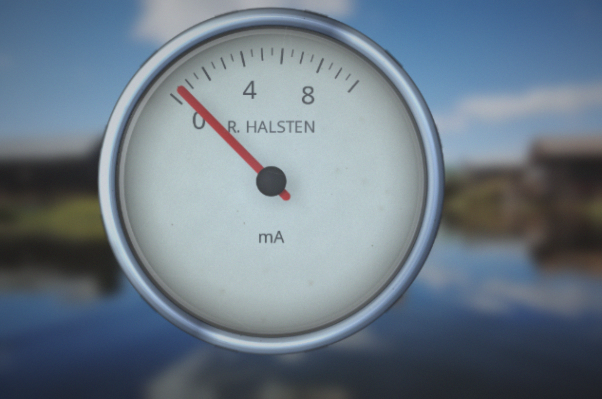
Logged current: 0.5 mA
